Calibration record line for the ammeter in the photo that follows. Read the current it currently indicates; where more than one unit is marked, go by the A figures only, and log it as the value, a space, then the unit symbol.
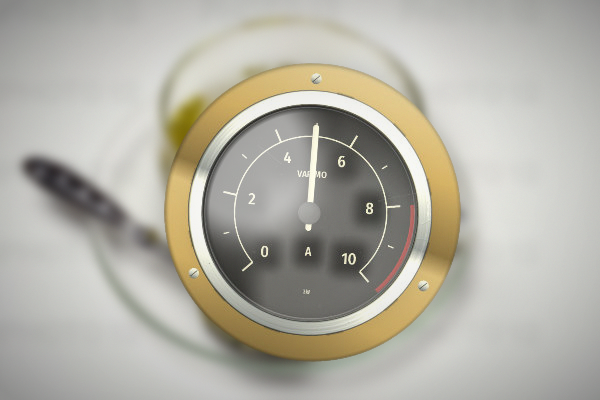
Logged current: 5 A
